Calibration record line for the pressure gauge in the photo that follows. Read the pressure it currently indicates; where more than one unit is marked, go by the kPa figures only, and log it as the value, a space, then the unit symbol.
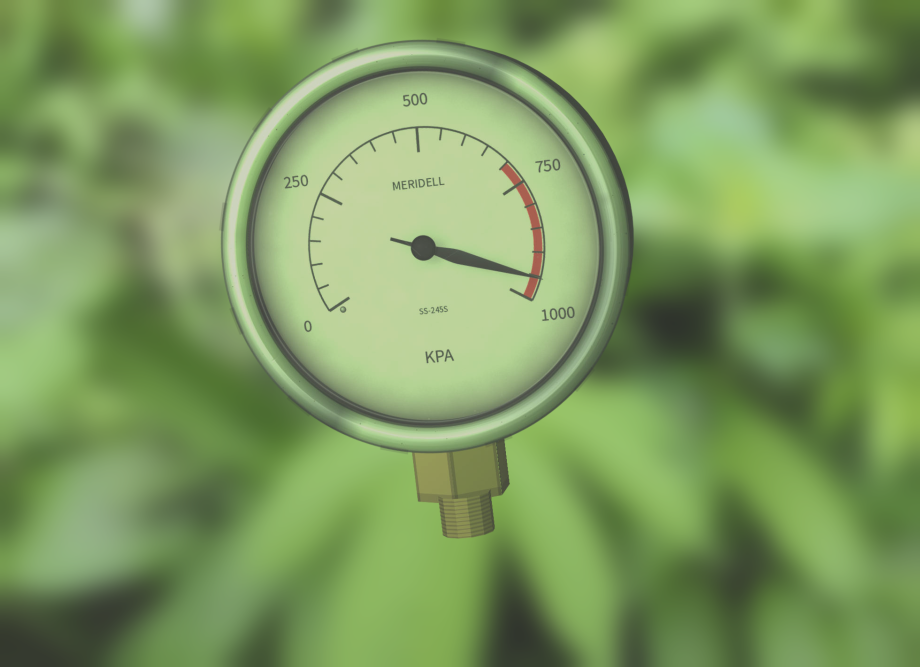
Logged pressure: 950 kPa
